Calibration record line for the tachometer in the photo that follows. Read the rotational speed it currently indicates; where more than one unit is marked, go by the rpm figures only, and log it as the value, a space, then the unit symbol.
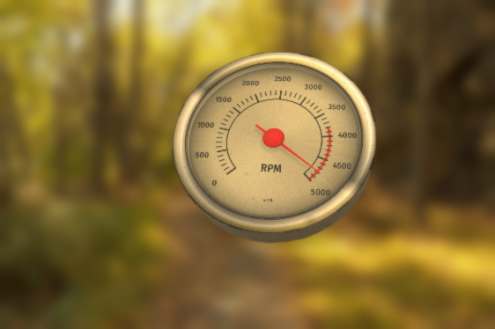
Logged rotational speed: 4800 rpm
